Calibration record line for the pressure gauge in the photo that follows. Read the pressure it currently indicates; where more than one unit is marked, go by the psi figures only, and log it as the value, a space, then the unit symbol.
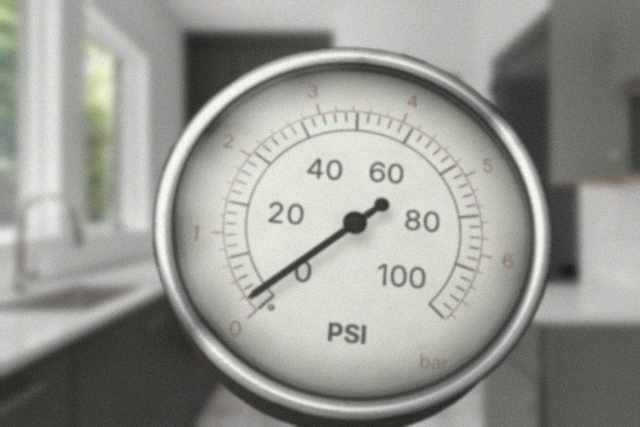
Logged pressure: 2 psi
